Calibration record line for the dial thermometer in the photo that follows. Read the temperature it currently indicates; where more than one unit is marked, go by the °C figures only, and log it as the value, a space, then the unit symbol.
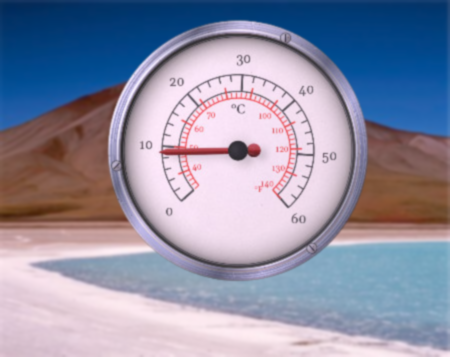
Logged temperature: 9 °C
